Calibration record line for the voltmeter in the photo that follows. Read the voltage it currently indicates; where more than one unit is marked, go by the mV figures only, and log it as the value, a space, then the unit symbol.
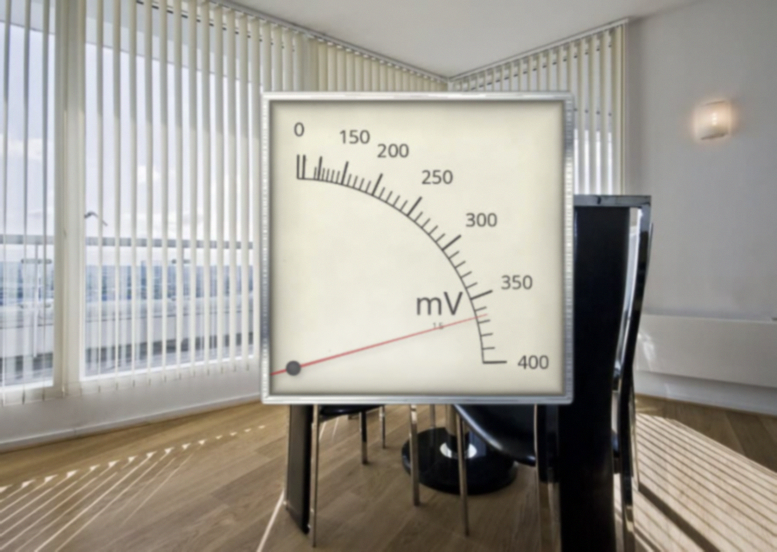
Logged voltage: 365 mV
